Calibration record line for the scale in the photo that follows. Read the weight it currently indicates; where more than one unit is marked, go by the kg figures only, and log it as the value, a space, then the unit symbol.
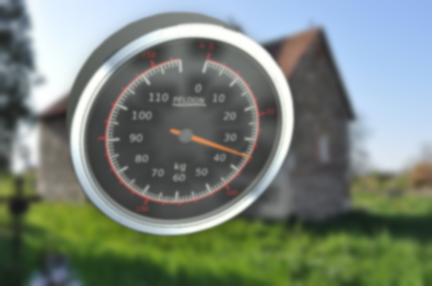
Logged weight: 35 kg
